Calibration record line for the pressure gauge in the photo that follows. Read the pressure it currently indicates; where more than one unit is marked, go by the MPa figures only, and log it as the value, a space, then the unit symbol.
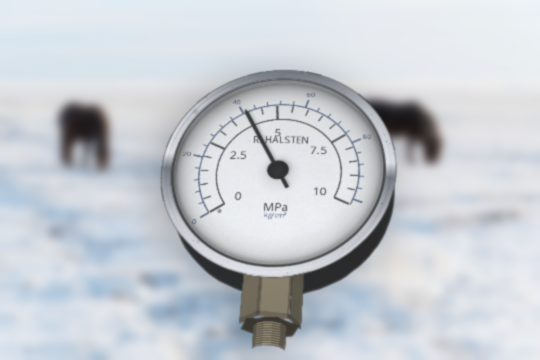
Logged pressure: 4 MPa
